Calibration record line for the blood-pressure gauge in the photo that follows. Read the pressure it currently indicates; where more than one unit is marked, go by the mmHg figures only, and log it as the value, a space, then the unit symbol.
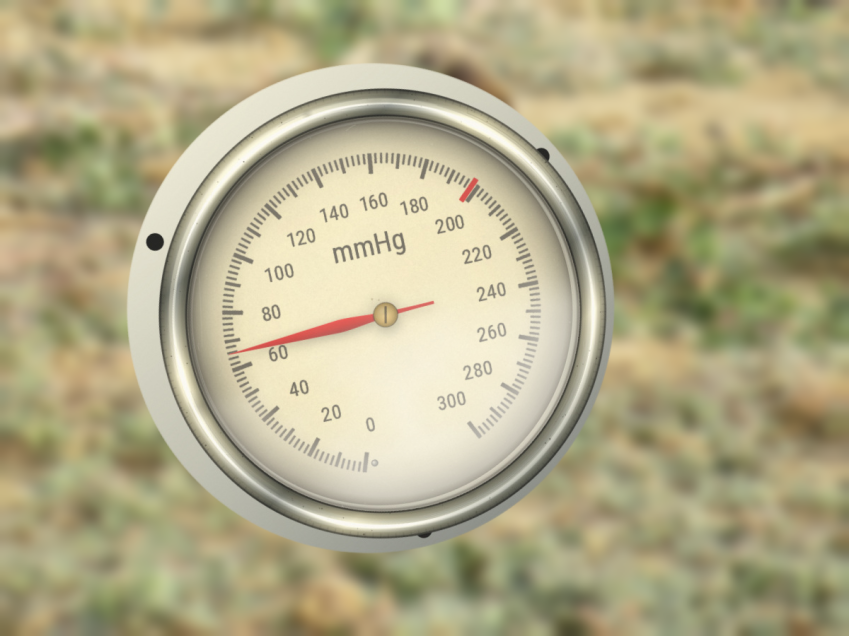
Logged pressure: 66 mmHg
